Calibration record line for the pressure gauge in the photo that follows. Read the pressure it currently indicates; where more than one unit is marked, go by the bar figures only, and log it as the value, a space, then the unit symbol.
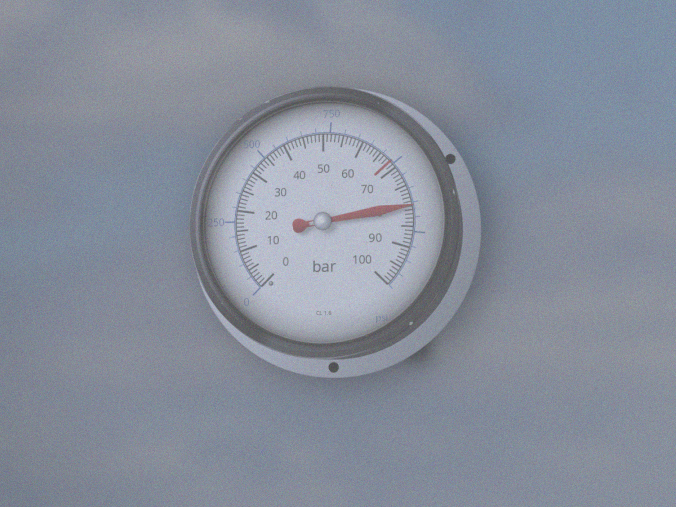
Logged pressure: 80 bar
